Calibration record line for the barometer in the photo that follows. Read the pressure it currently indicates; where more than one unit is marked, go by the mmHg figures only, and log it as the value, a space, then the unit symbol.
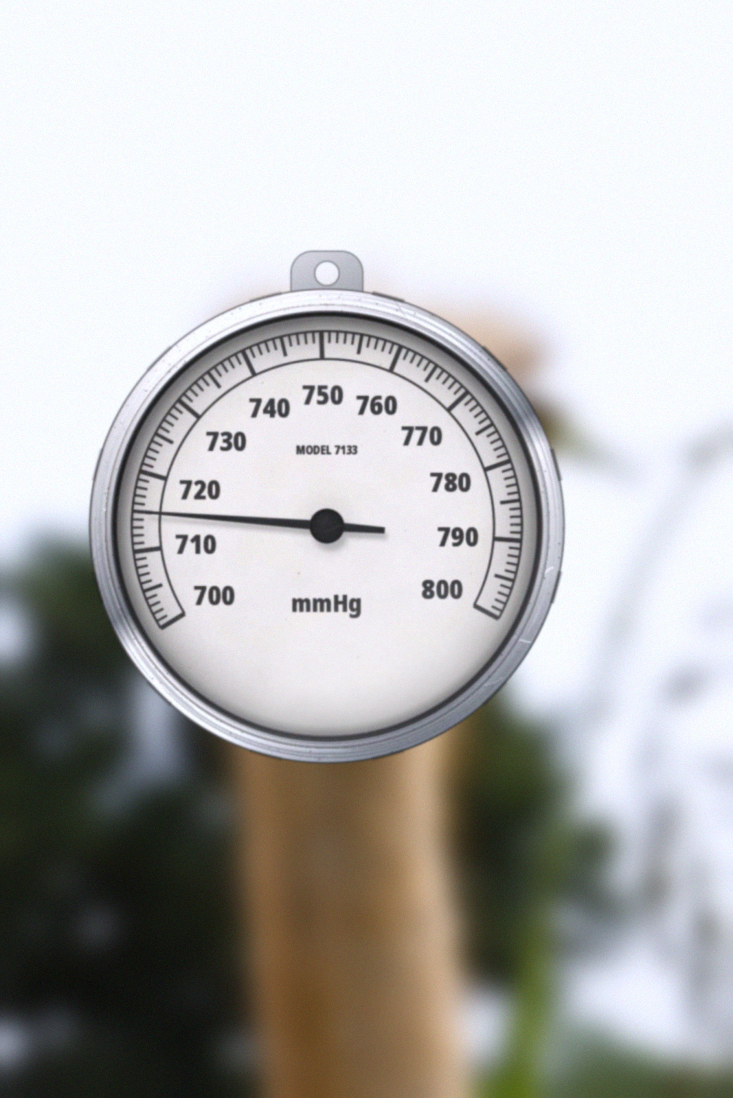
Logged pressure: 715 mmHg
